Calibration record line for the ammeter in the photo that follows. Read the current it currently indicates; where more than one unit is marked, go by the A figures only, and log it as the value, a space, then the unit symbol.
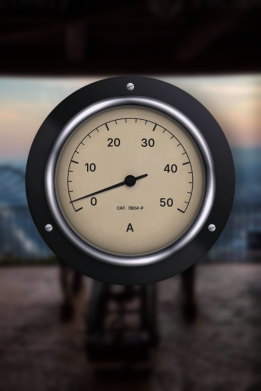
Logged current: 2 A
